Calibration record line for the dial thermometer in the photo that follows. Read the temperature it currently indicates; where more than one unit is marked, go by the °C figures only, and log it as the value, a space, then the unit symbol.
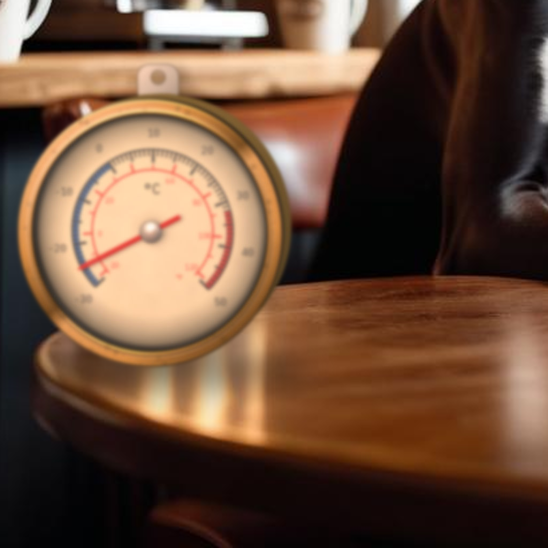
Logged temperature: -25 °C
